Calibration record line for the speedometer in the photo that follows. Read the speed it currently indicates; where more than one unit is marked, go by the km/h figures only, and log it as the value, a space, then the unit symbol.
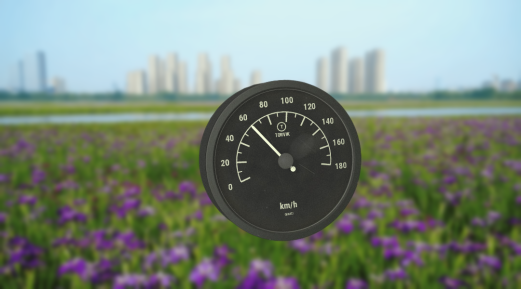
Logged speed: 60 km/h
